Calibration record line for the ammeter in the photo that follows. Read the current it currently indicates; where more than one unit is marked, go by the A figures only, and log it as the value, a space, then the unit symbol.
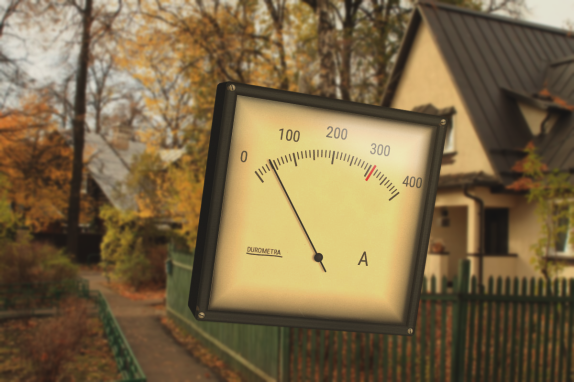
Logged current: 40 A
